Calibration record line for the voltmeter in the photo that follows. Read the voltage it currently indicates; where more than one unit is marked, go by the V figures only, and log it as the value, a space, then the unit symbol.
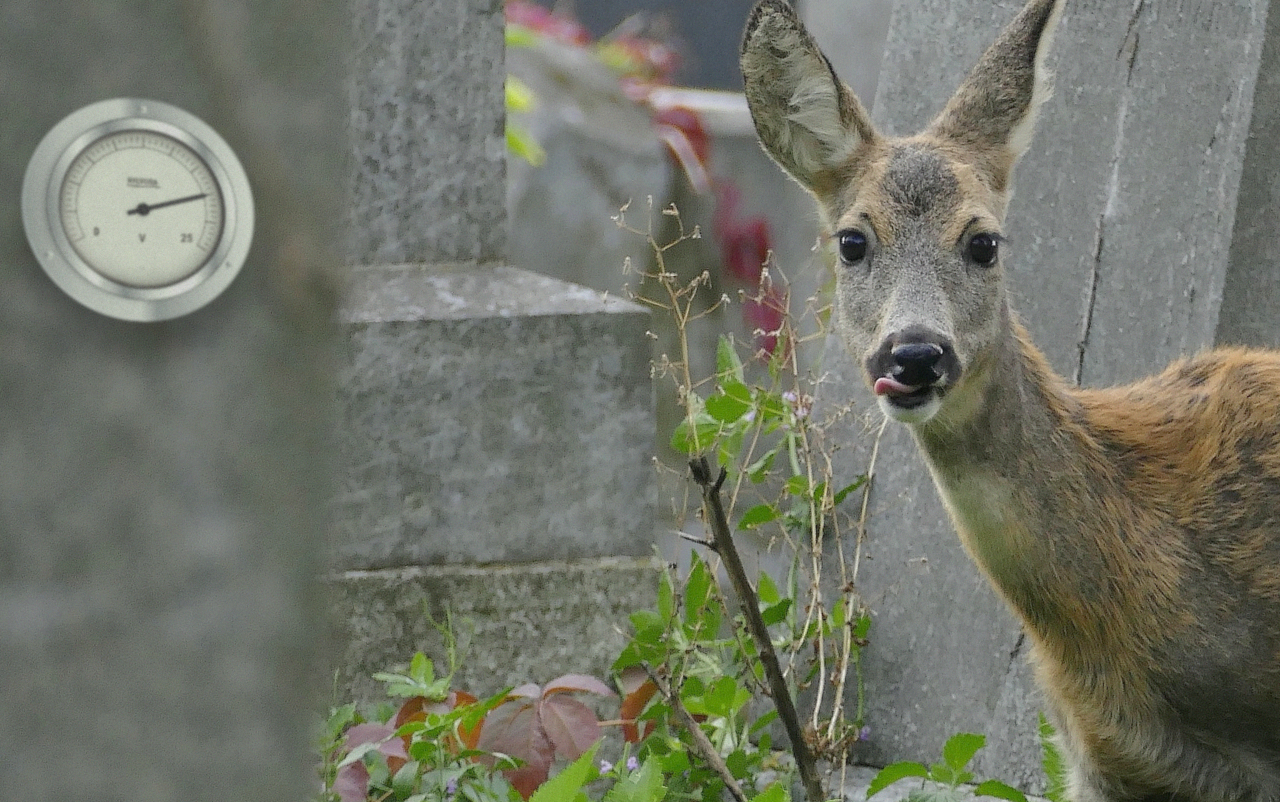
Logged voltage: 20 V
